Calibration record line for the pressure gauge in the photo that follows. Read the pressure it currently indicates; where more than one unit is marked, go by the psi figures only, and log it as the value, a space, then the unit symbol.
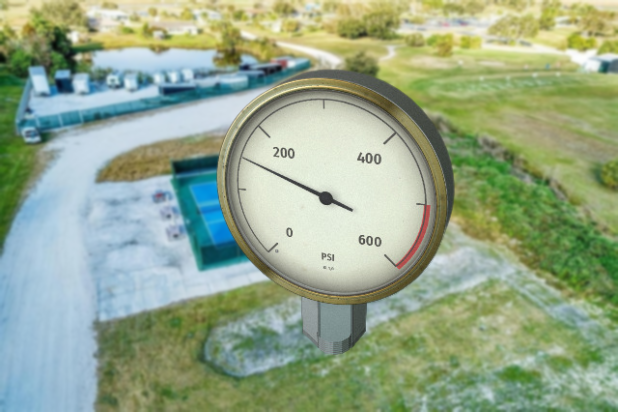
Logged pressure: 150 psi
